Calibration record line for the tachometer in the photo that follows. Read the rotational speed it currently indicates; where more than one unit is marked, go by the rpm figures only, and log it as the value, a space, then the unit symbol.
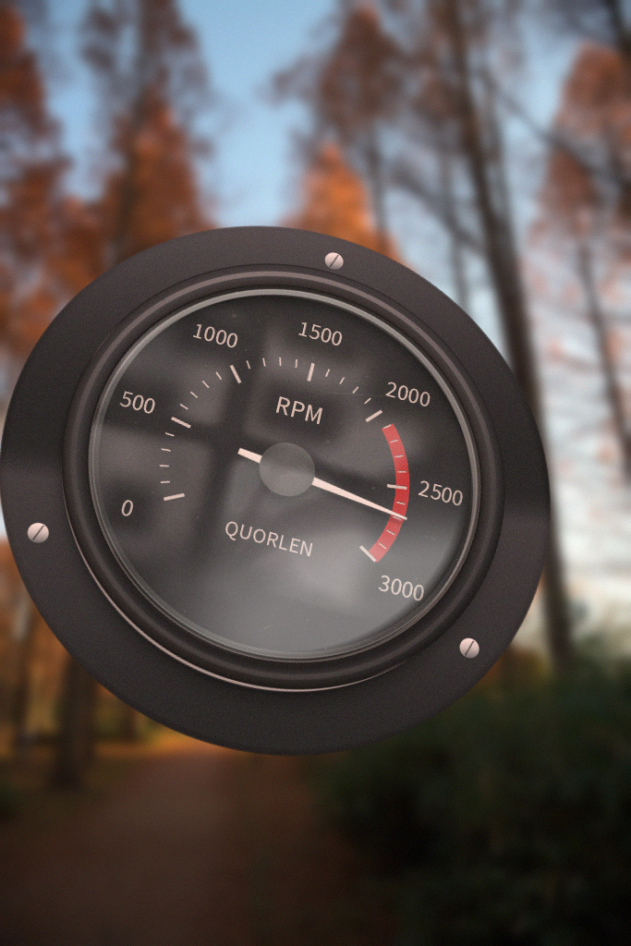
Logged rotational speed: 2700 rpm
